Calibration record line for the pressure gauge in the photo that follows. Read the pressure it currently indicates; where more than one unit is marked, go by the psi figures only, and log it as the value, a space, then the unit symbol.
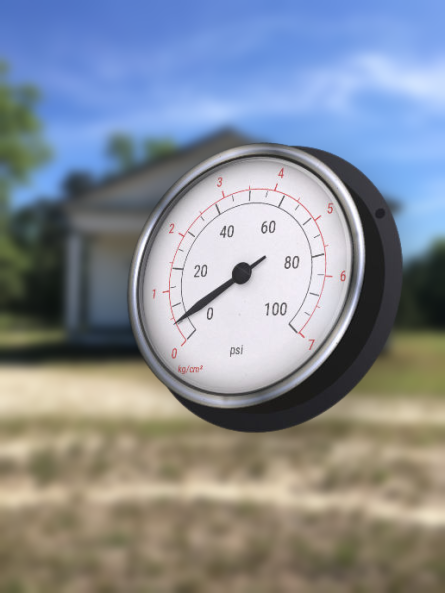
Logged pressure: 5 psi
